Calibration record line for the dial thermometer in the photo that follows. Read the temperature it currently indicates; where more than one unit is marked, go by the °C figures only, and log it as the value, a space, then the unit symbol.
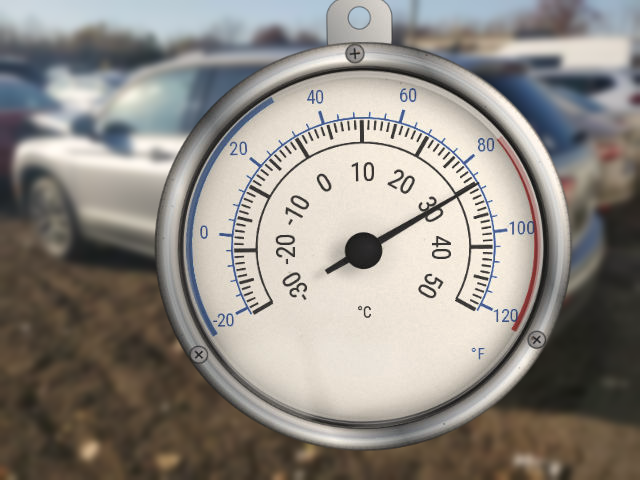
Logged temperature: 30 °C
